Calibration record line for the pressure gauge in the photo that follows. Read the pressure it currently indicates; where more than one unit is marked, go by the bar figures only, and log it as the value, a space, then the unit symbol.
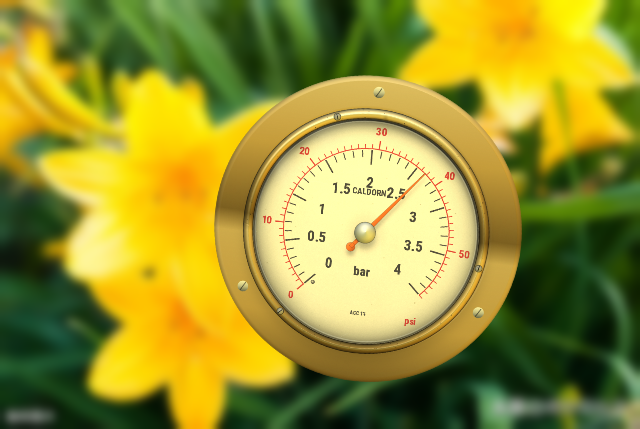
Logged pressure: 2.6 bar
